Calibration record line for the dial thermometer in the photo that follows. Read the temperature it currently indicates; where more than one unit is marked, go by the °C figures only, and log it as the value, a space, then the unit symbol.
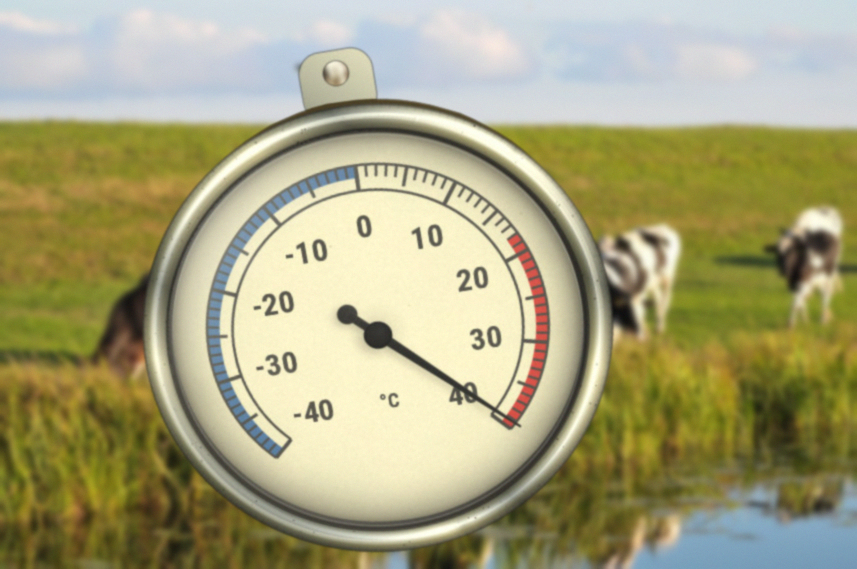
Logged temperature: 39 °C
